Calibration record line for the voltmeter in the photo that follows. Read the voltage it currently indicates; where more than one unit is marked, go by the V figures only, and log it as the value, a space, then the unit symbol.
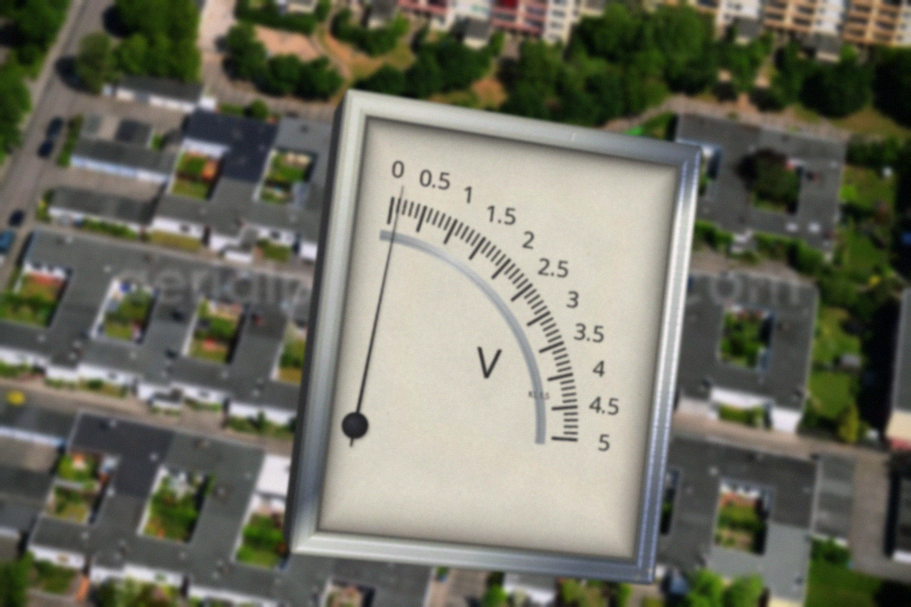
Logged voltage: 0.1 V
